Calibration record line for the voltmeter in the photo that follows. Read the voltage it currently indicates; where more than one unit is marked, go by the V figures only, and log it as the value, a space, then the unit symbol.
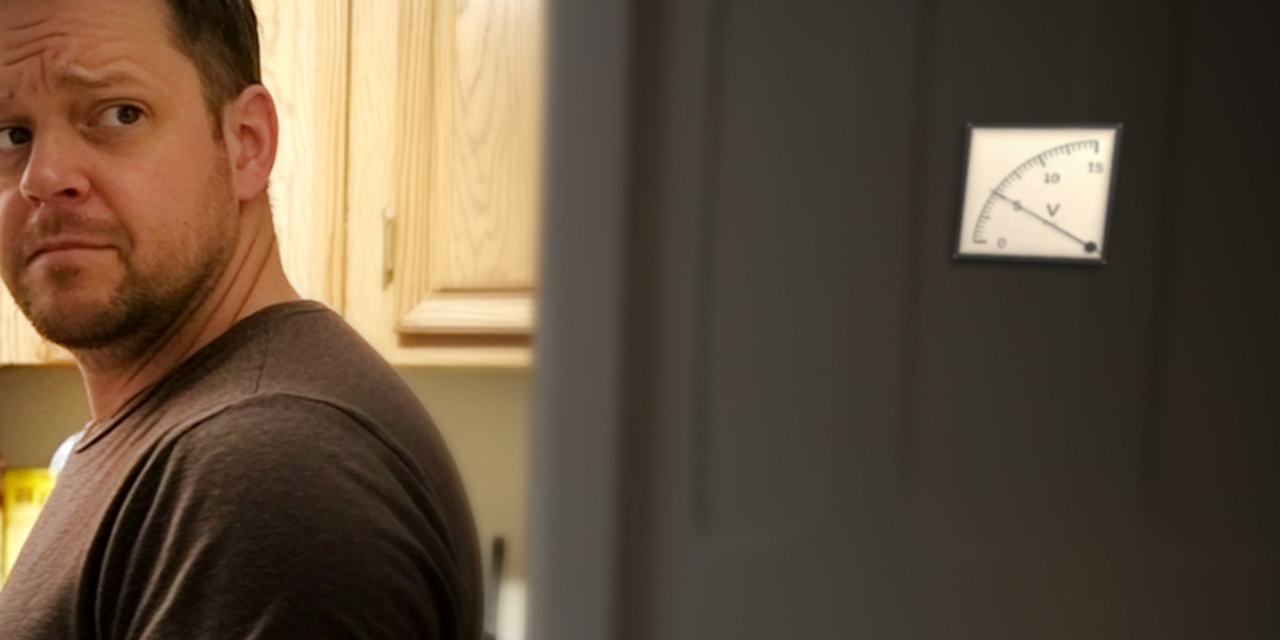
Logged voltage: 5 V
